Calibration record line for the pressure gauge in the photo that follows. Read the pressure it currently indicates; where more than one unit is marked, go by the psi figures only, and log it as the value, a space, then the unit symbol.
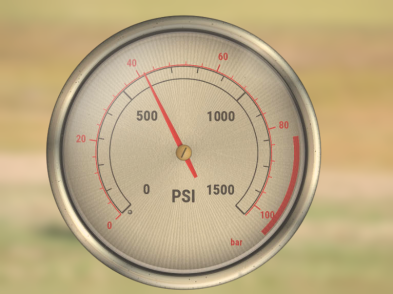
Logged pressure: 600 psi
